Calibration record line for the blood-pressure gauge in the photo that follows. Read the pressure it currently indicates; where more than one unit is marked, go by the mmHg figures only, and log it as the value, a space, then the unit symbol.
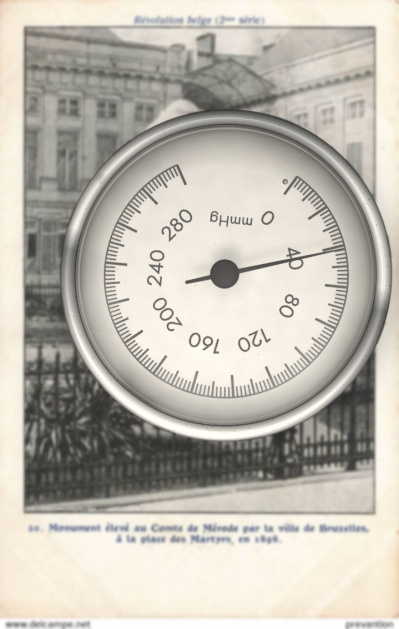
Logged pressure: 42 mmHg
